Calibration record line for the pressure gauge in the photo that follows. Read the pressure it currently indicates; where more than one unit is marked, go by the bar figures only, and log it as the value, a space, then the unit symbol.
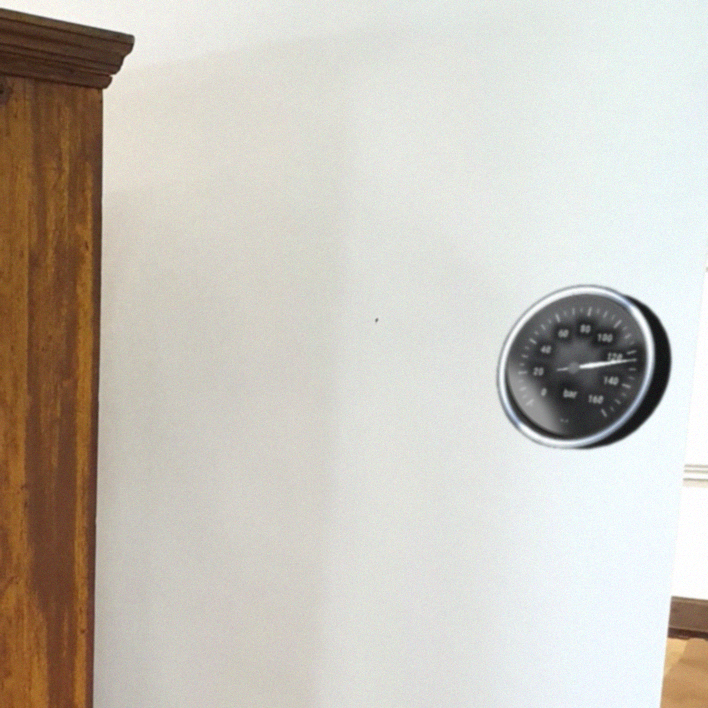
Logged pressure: 125 bar
